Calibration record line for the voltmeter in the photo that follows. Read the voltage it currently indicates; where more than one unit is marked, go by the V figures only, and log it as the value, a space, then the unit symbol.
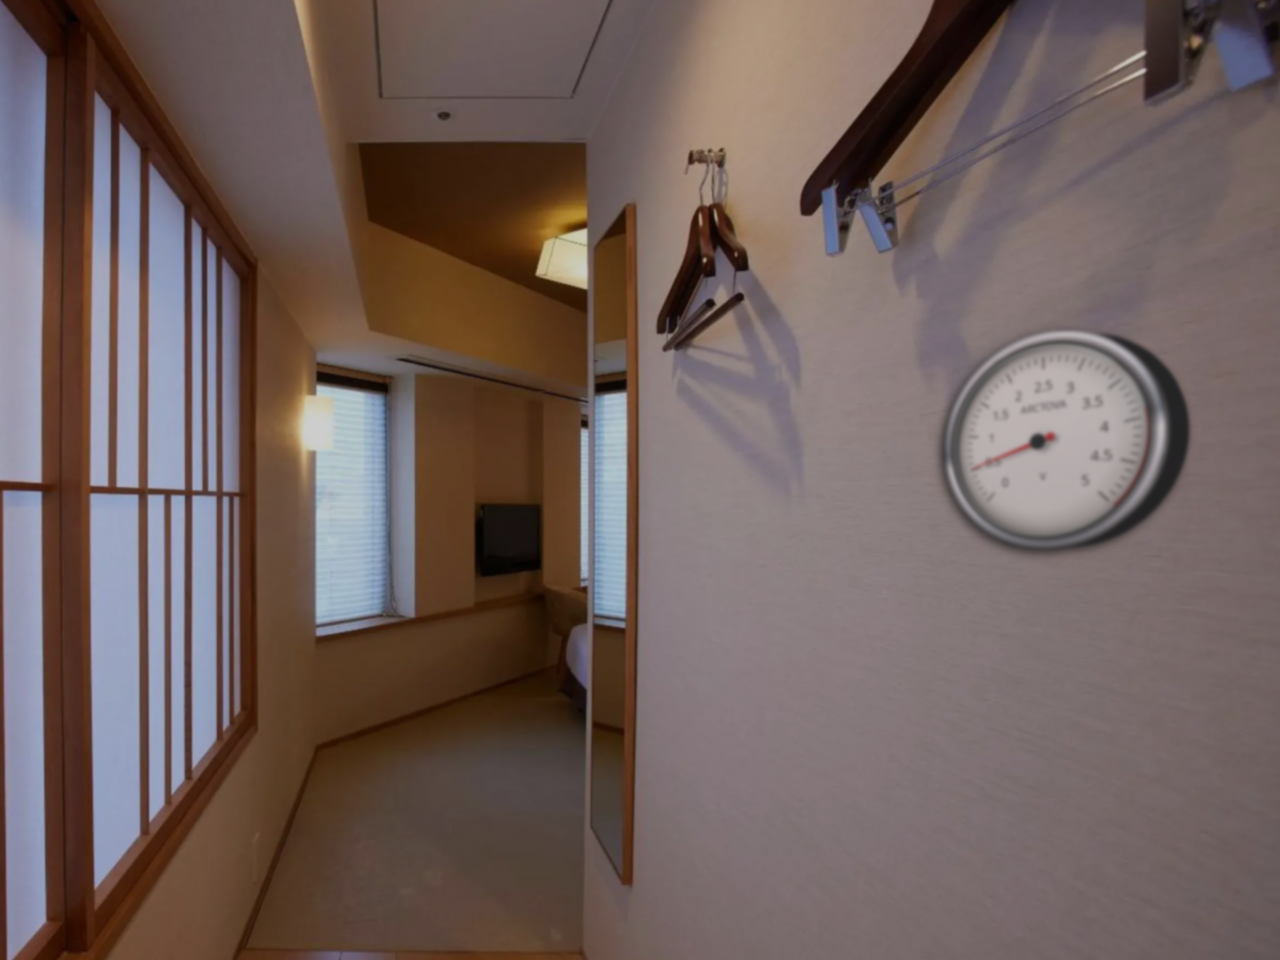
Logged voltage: 0.5 V
